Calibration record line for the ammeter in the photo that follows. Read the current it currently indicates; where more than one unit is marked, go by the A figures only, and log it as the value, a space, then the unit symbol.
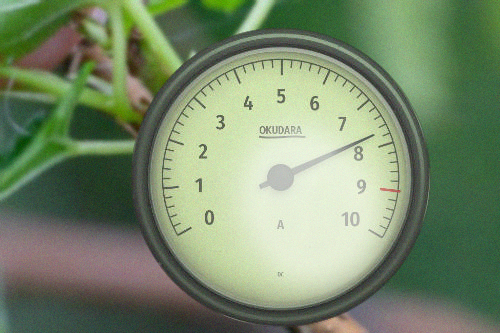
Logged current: 7.7 A
